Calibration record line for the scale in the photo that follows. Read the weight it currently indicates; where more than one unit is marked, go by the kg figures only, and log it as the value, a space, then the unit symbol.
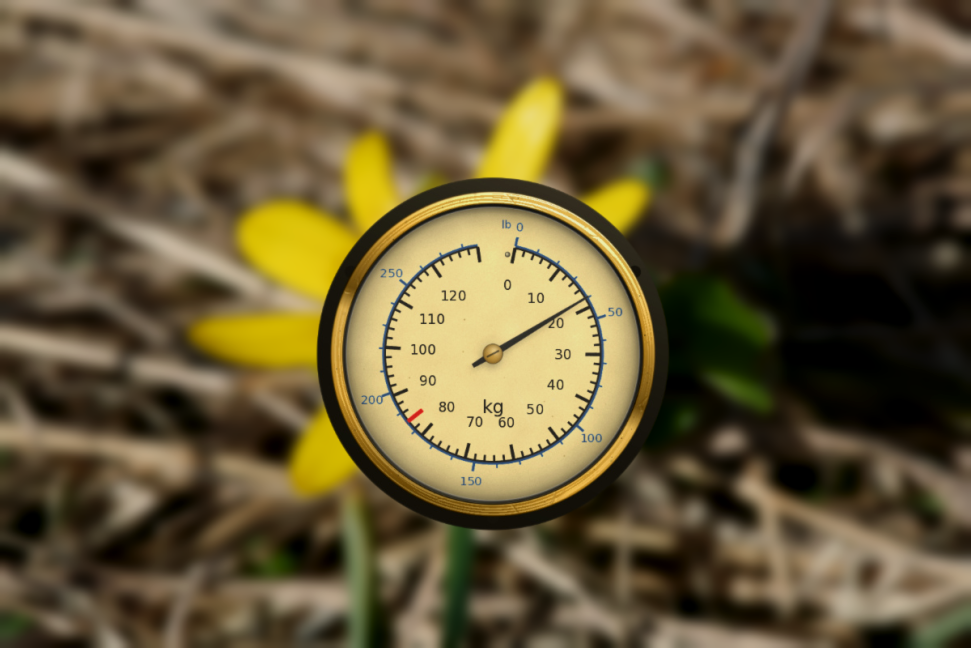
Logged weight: 18 kg
